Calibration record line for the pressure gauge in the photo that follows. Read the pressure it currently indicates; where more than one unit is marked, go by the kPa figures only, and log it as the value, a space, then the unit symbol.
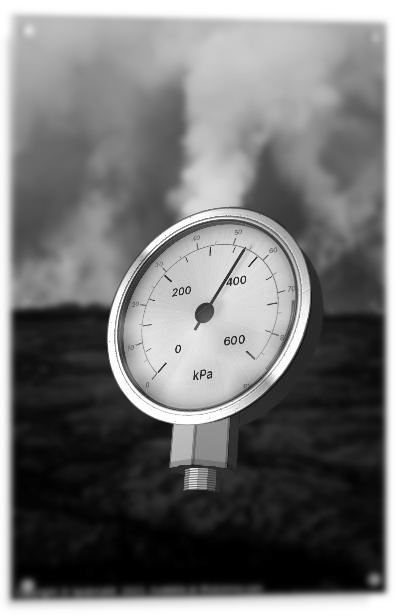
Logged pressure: 375 kPa
